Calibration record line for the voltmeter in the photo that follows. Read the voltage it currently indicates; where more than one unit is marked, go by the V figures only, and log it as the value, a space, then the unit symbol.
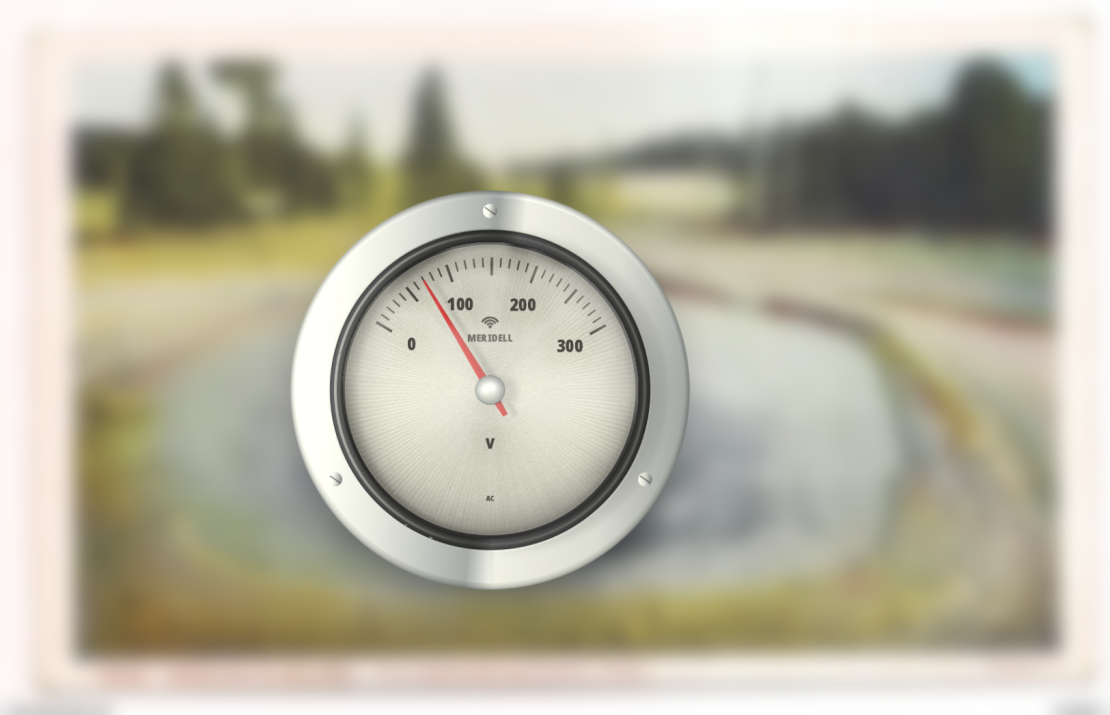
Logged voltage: 70 V
